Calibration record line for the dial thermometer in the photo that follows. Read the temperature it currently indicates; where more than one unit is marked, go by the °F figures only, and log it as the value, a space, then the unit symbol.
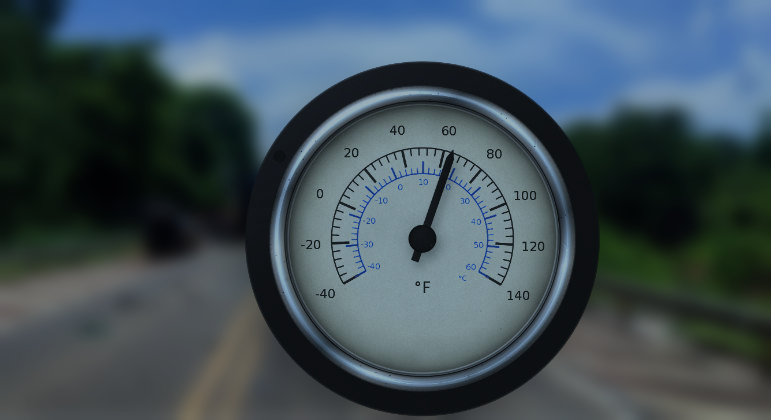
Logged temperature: 64 °F
